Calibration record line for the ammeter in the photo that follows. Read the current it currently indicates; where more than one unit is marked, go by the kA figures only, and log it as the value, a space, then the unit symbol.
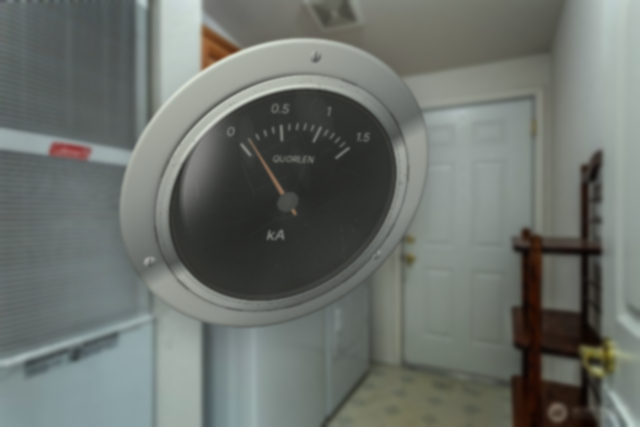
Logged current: 0.1 kA
